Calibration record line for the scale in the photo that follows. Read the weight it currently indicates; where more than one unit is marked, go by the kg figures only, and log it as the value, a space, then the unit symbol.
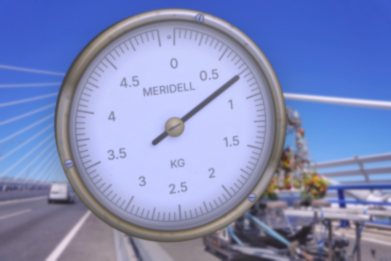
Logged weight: 0.75 kg
